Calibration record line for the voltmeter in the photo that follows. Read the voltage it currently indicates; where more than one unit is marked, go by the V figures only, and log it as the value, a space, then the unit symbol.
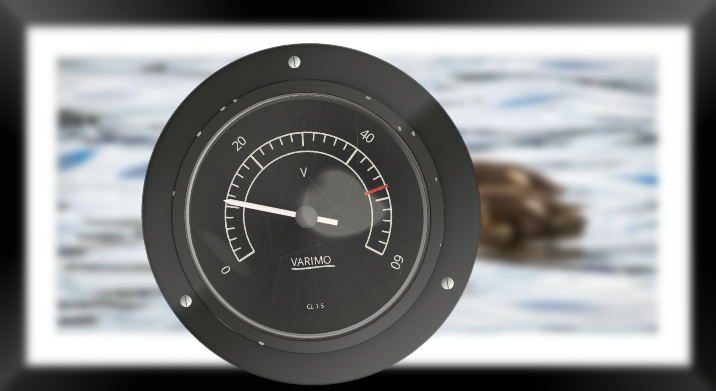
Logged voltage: 11 V
